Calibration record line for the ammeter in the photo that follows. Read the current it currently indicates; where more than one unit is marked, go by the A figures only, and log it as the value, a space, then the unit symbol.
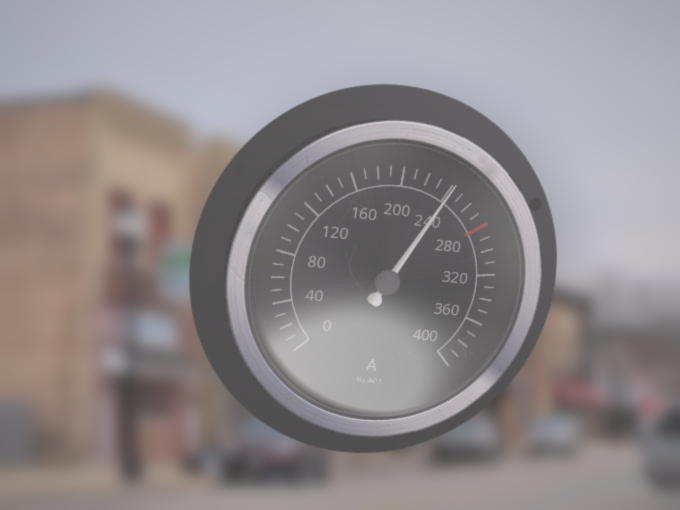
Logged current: 240 A
